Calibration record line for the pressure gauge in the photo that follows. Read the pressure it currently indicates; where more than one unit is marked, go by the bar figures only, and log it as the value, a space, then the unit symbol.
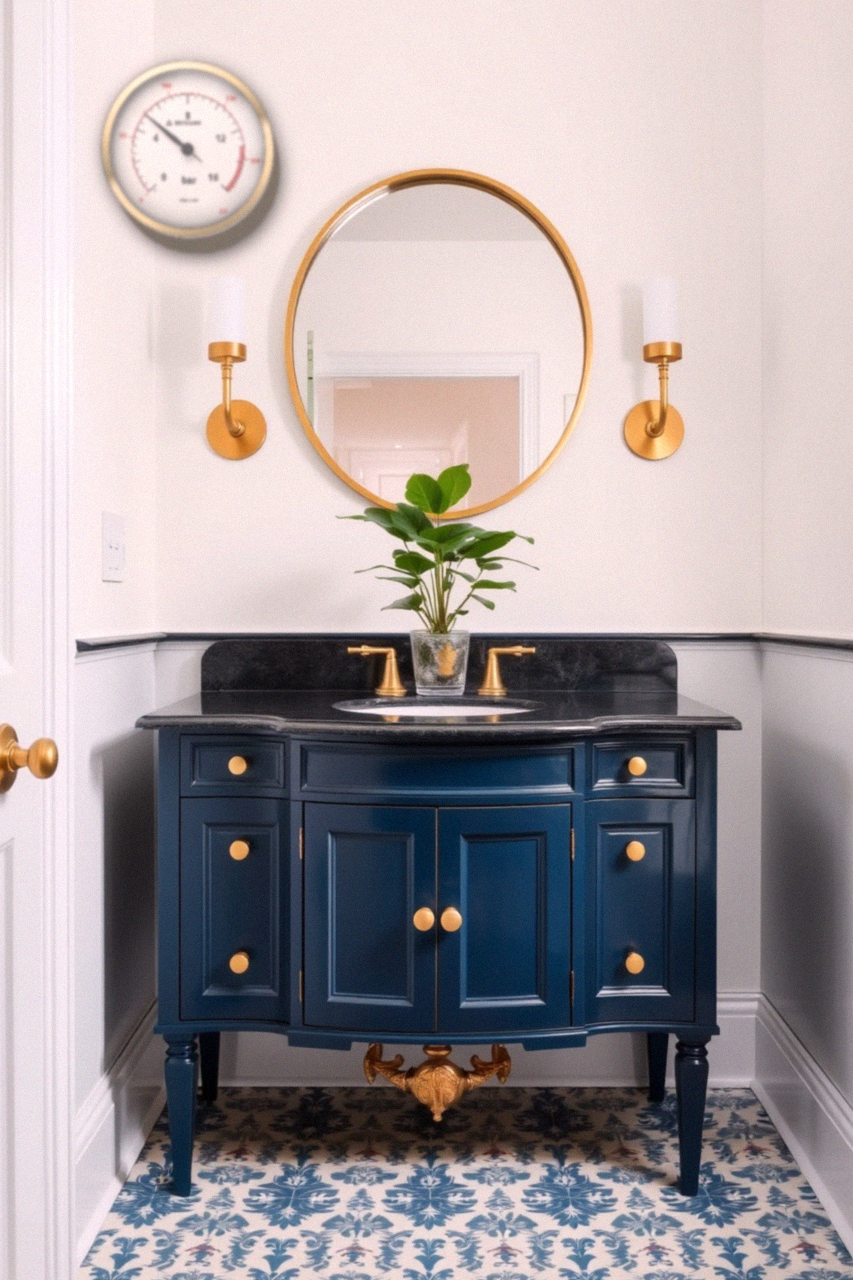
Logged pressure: 5 bar
